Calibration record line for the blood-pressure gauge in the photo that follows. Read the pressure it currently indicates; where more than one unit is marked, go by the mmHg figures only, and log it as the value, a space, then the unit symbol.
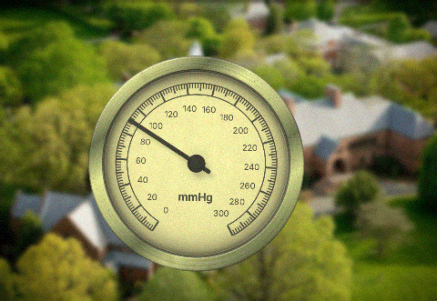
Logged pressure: 90 mmHg
